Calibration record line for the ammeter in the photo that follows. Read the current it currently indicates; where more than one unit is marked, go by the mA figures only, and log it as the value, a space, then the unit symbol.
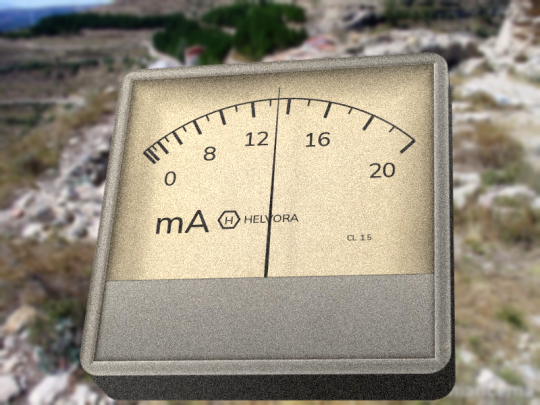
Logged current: 13.5 mA
